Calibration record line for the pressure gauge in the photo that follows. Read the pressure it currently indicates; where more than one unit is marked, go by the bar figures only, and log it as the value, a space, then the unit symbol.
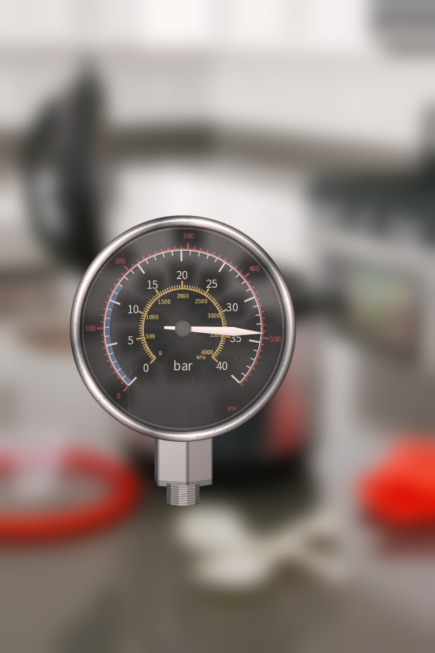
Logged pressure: 34 bar
